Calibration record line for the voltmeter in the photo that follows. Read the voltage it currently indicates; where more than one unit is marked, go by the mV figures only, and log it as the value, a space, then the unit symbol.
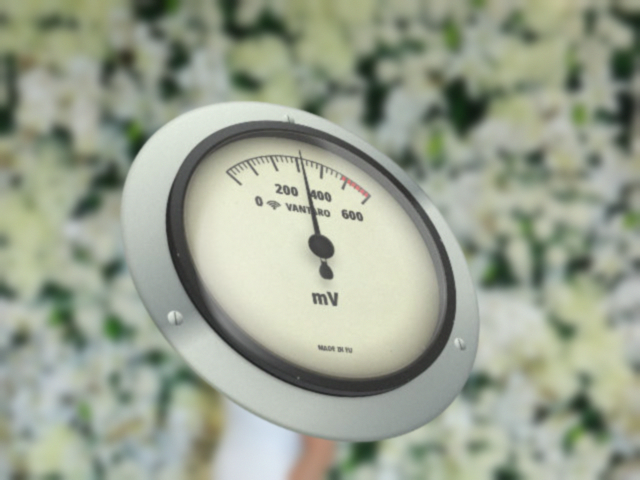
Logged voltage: 300 mV
